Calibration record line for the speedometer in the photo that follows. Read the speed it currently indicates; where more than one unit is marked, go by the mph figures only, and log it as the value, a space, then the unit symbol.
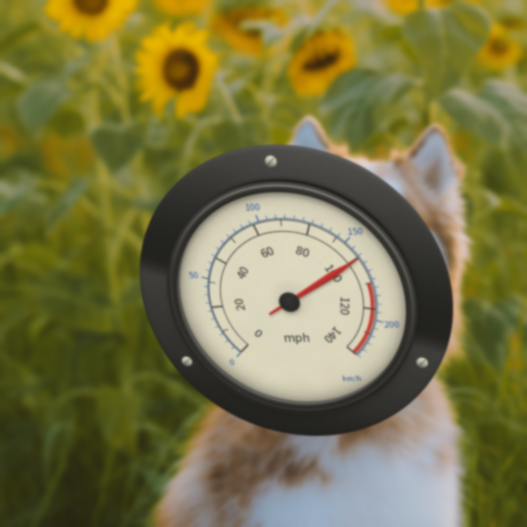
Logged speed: 100 mph
